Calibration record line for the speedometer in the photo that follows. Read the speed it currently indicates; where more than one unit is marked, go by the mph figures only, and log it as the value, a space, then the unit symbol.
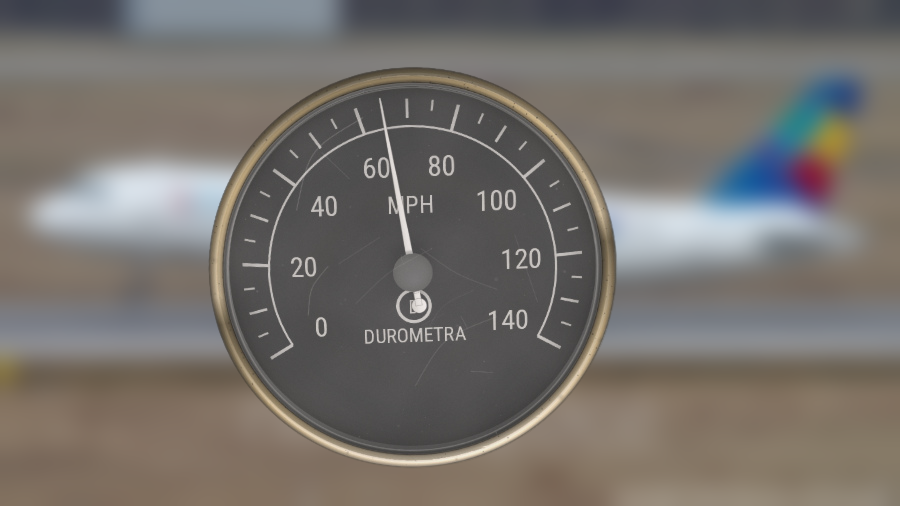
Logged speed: 65 mph
